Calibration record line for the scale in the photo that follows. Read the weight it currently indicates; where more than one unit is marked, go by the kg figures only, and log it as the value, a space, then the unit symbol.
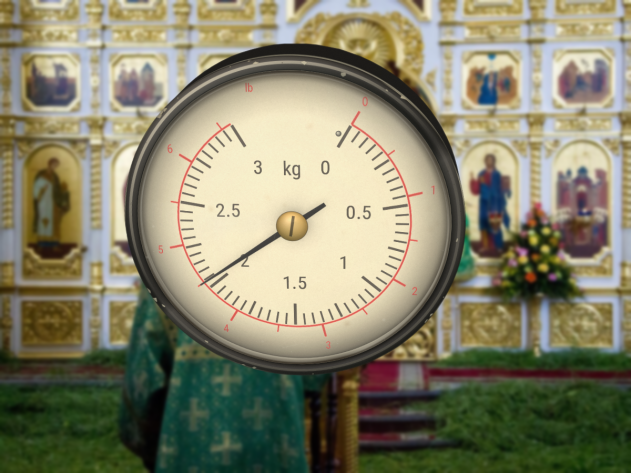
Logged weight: 2.05 kg
